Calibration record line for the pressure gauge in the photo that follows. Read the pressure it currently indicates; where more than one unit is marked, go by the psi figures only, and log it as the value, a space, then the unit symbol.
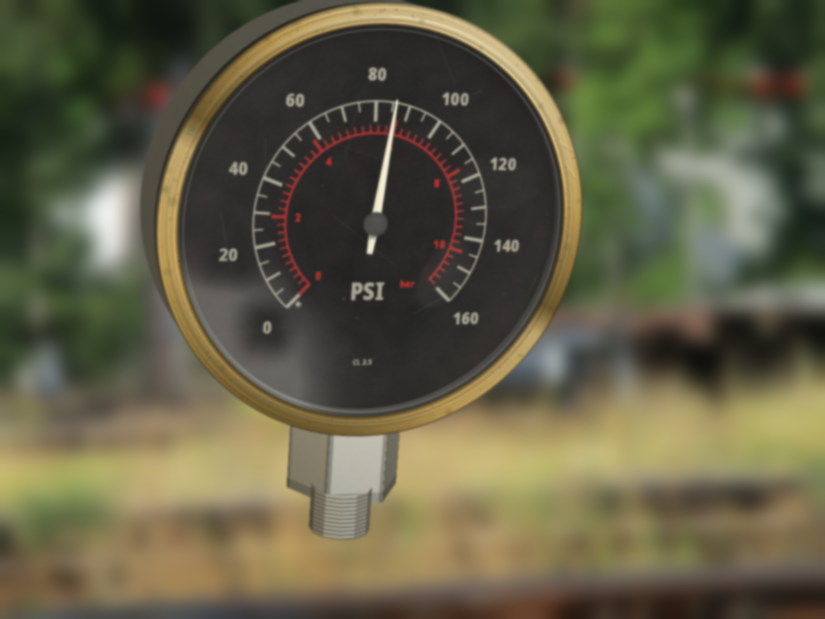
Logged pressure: 85 psi
